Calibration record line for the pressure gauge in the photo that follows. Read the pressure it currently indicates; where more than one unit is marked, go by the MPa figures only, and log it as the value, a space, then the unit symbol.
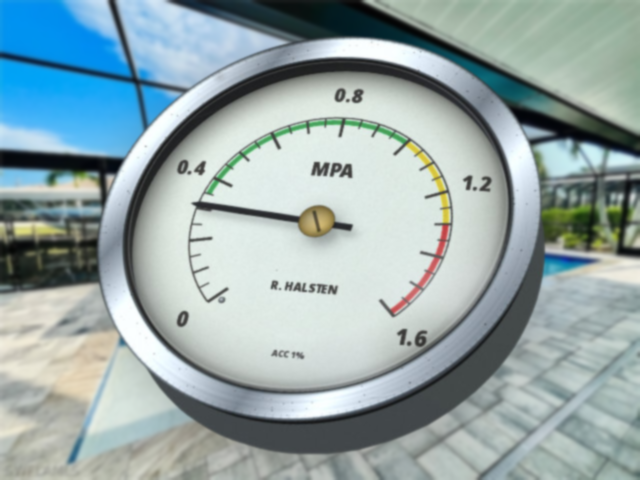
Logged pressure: 0.3 MPa
